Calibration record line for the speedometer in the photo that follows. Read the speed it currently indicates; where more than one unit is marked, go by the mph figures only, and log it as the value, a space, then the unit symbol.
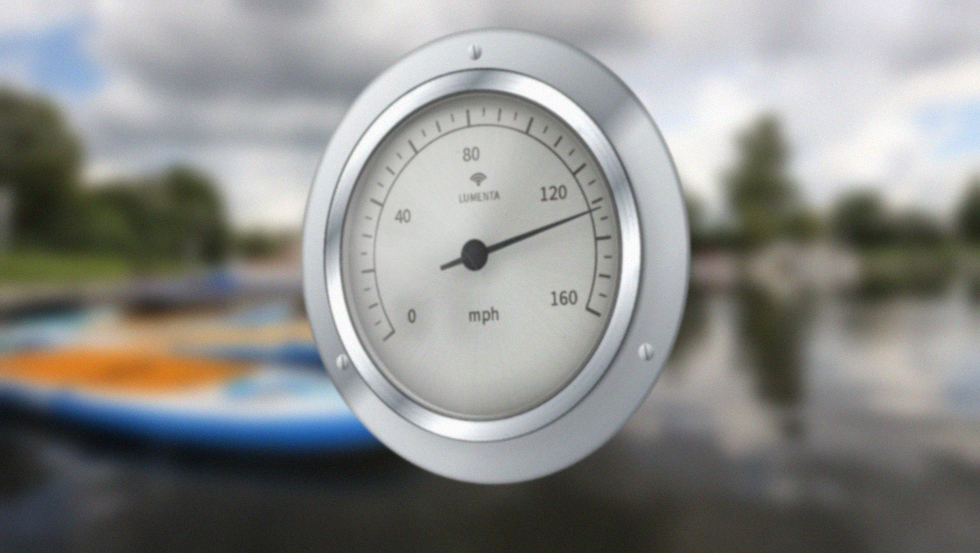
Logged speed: 132.5 mph
